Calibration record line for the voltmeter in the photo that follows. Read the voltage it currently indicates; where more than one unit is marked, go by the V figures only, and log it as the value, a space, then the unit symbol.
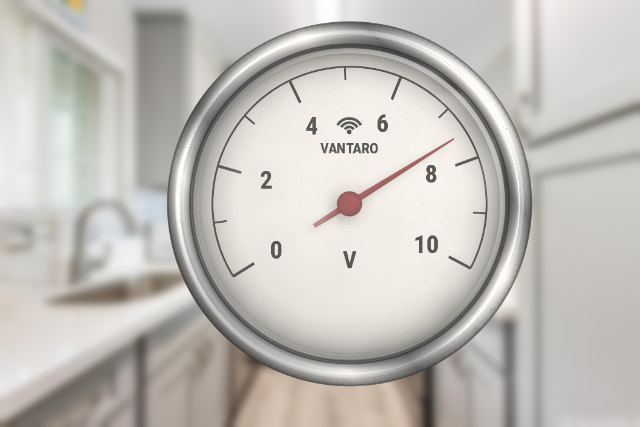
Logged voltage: 7.5 V
